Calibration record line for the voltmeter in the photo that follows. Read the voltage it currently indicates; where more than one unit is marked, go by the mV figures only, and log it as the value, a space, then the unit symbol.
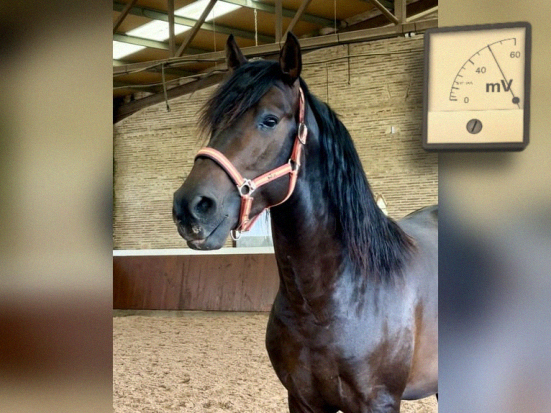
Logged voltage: 50 mV
